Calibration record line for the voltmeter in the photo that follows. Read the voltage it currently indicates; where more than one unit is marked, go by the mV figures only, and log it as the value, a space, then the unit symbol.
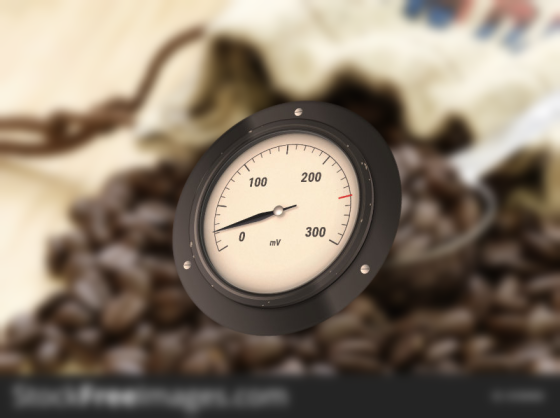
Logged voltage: 20 mV
